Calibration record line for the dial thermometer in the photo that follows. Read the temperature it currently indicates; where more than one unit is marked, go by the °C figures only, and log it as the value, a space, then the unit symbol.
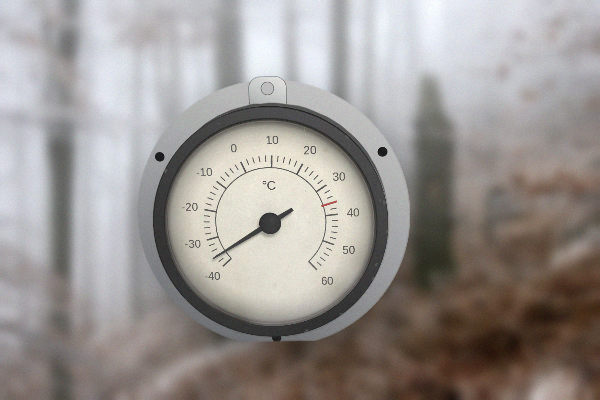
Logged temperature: -36 °C
